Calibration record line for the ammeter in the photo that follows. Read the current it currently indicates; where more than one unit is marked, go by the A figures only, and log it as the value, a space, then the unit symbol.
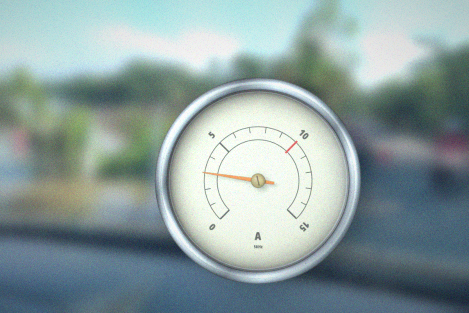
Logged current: 3 A
